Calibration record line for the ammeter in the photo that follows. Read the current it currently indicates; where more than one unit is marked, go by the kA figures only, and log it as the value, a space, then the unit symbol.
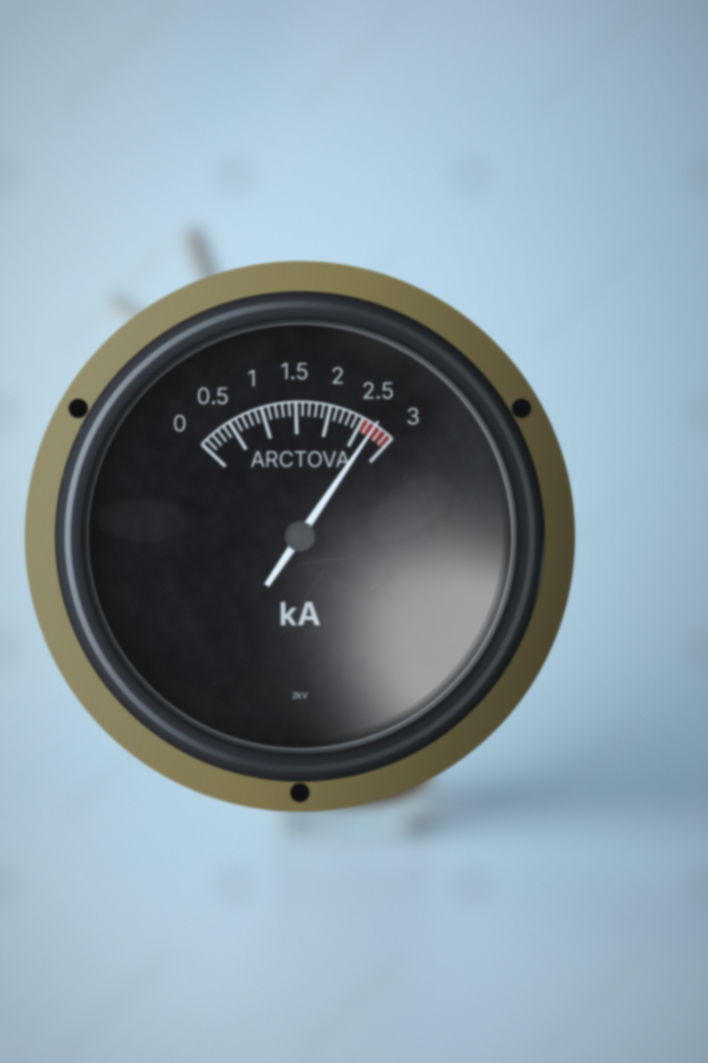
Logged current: 2.7 kA
